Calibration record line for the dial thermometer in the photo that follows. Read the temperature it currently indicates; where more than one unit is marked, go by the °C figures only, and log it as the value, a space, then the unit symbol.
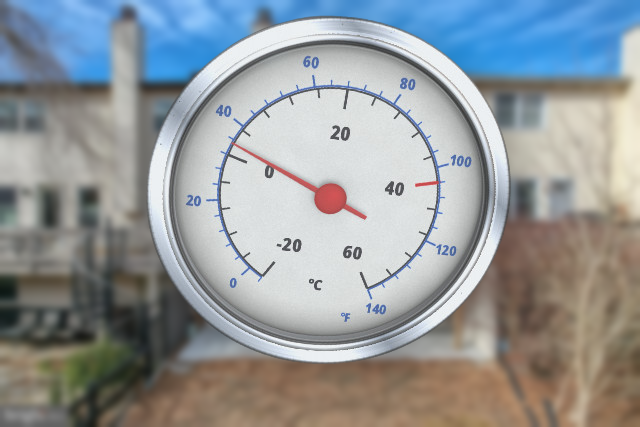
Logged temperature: 2 °C
